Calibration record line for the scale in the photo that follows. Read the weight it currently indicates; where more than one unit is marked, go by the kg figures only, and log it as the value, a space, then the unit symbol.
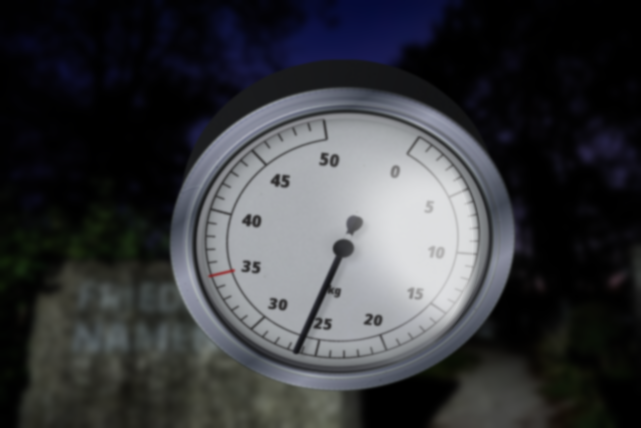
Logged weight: 26.5 kg
